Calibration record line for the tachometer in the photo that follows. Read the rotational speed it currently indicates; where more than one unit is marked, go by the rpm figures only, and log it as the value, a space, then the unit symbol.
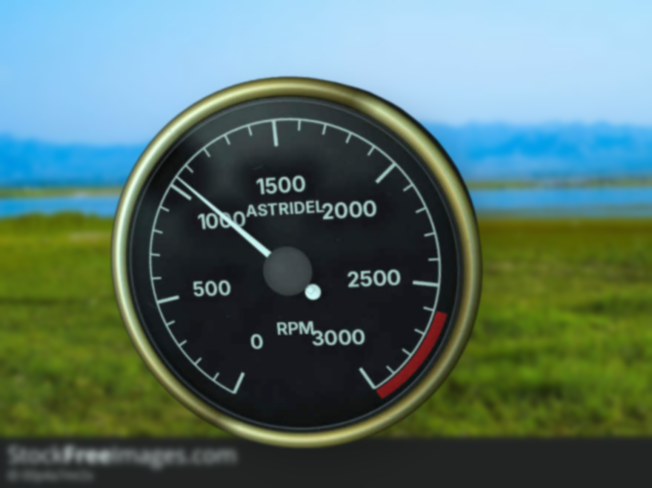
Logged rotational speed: 1050 rpm
